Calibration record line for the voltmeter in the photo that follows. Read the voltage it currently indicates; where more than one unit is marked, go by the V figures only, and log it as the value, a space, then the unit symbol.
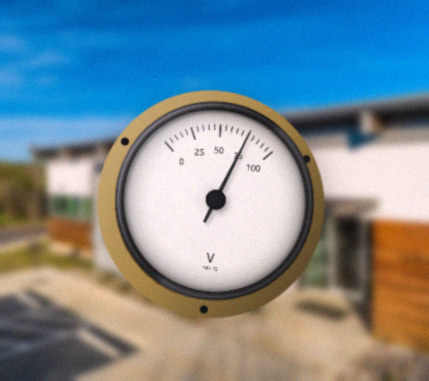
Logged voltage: 75 V
